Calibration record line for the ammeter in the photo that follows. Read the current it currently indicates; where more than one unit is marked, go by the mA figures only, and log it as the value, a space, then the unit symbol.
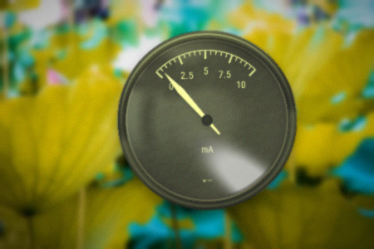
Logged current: 0.5 mA
